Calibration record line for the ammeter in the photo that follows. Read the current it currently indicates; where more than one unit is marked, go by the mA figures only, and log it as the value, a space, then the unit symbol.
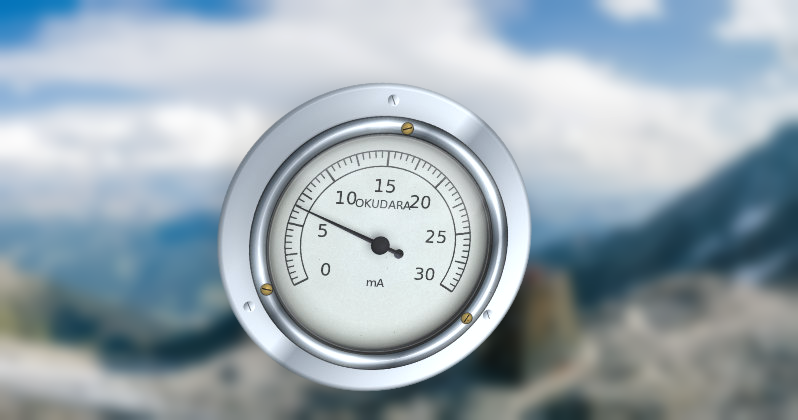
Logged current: 6.5 mA
